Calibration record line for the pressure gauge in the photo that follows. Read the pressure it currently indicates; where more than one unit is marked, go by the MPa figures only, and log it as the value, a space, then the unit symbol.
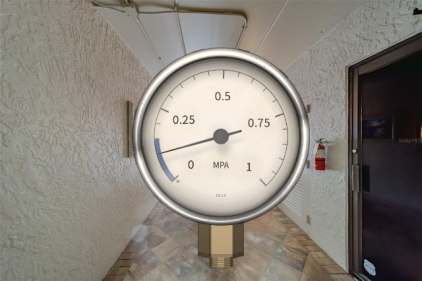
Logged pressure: 0.1 MPa
